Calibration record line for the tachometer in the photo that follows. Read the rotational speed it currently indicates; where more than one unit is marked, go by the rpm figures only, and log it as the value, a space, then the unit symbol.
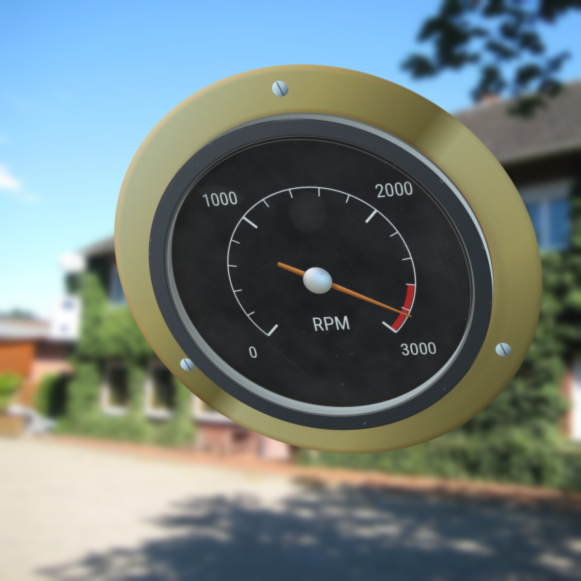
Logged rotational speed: 2800 rpm
